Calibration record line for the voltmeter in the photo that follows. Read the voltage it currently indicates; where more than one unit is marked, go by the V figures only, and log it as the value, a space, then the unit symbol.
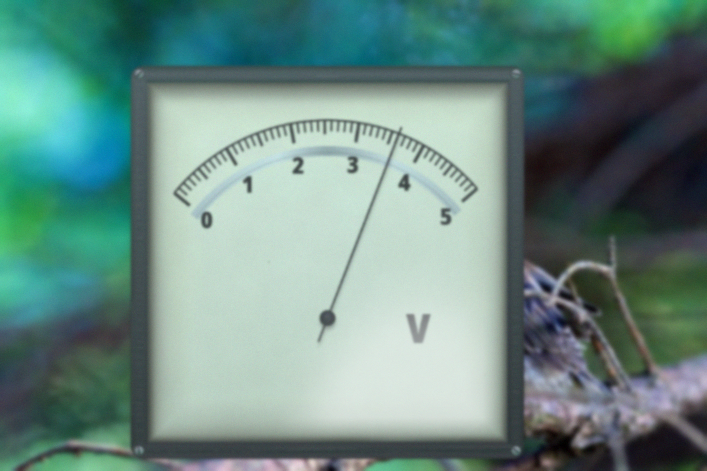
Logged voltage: 3.6 V
